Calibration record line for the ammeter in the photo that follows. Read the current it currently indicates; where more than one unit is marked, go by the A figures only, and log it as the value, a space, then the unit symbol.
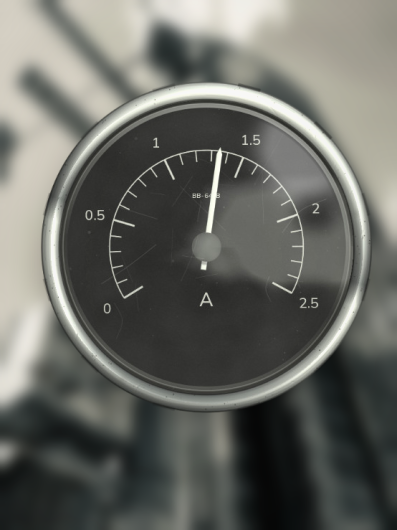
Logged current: 1.35 A
